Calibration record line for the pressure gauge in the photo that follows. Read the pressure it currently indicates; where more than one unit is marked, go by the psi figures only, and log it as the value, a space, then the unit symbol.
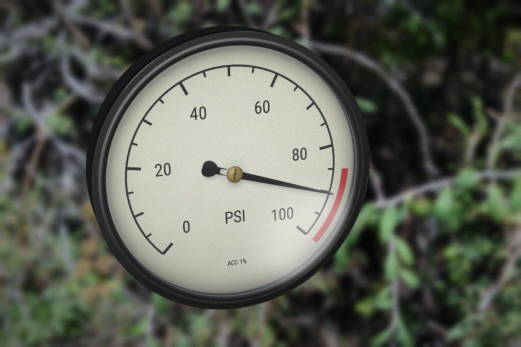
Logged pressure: 90 psi
